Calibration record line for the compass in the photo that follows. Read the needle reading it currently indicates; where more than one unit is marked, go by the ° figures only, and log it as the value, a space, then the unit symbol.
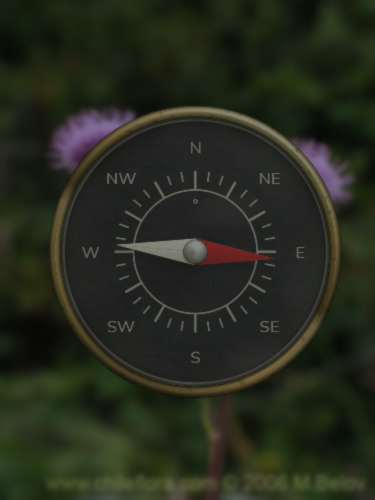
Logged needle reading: 95 °
